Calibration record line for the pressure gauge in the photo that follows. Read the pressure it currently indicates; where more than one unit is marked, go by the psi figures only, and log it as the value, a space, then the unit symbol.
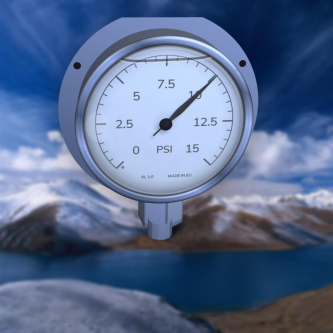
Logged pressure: 10 psi
